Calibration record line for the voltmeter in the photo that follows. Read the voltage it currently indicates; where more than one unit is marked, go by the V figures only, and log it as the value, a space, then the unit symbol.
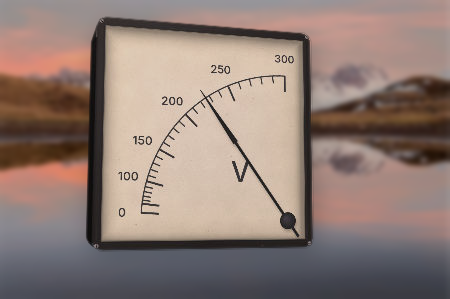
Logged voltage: 225 V
